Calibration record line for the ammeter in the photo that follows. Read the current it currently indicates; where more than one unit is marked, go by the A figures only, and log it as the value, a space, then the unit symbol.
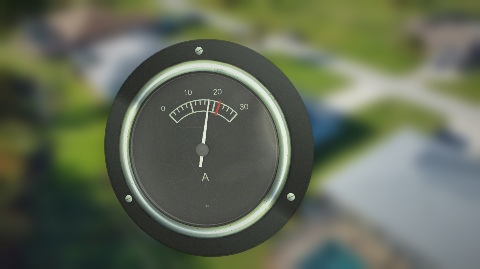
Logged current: 18 A
